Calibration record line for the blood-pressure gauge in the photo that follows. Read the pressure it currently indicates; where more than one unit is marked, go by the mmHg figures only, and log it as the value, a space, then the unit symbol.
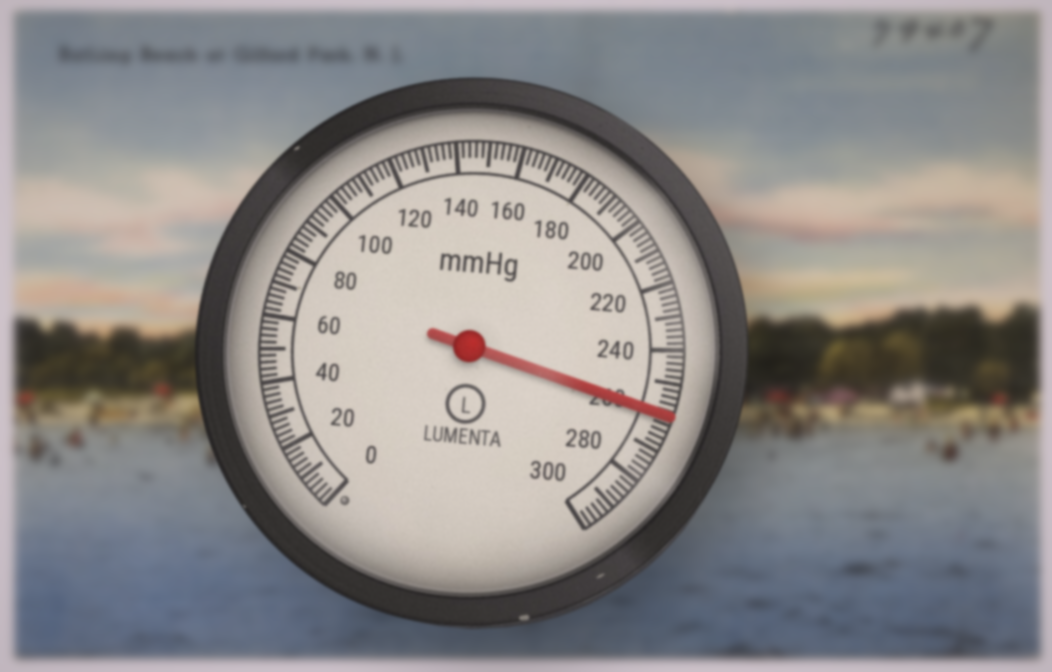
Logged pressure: 260 mmHg
